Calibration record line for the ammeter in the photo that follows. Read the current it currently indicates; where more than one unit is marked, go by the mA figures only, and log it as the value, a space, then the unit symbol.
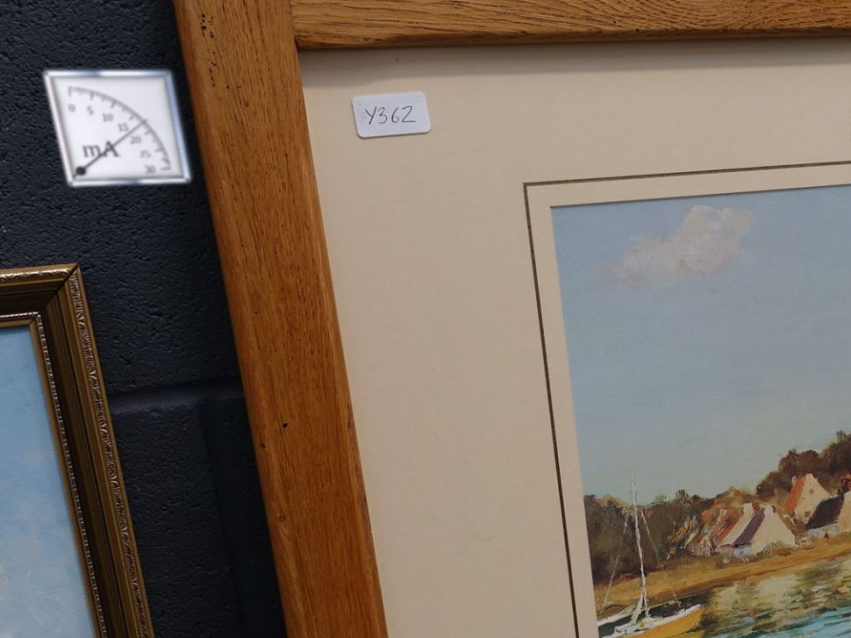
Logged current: 17.5 mA
